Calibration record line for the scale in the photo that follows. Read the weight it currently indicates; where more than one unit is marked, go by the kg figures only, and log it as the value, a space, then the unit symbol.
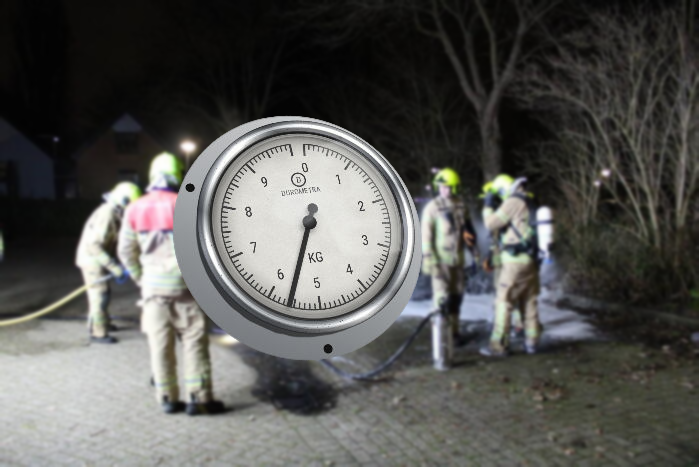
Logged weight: 5.6 kg
